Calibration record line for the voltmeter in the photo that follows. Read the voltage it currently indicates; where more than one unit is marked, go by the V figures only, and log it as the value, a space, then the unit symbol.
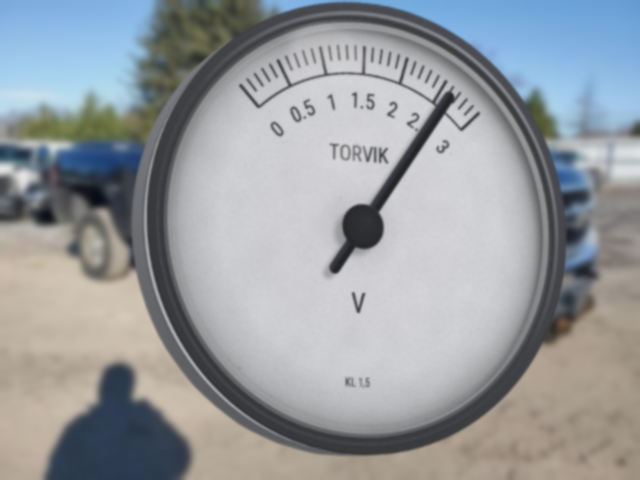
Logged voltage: 2.6 V
